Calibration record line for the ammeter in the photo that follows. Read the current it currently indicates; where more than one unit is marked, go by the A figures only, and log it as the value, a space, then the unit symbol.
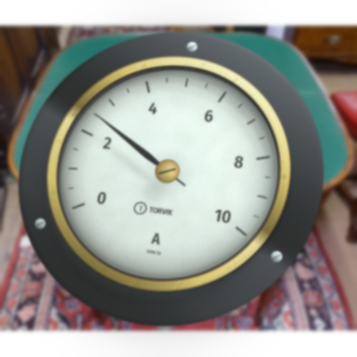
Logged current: 2.5 A
